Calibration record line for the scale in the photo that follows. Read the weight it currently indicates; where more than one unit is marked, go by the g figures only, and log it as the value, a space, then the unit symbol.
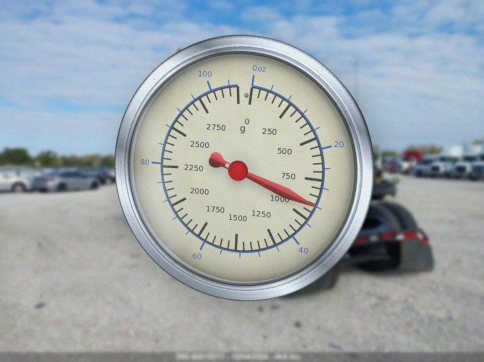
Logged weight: 900 g
